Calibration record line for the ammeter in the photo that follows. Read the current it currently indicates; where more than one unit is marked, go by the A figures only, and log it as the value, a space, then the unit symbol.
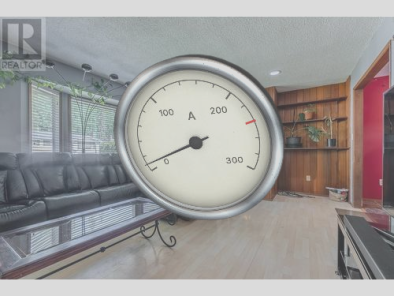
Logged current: 10 A
